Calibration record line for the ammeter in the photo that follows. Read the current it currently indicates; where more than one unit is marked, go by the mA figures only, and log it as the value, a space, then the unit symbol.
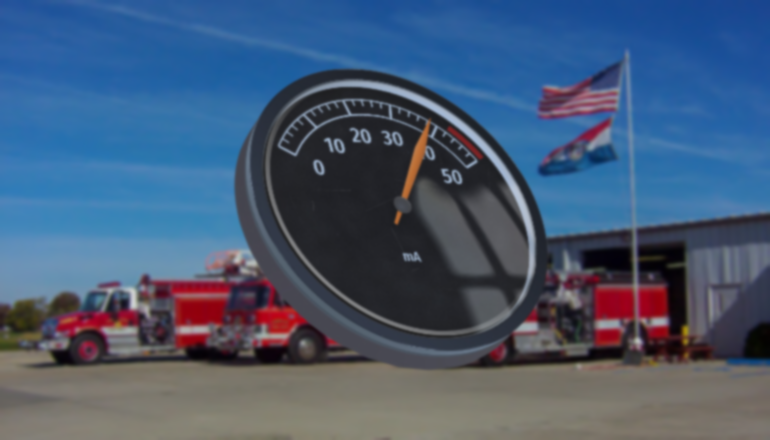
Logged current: 38 mA
